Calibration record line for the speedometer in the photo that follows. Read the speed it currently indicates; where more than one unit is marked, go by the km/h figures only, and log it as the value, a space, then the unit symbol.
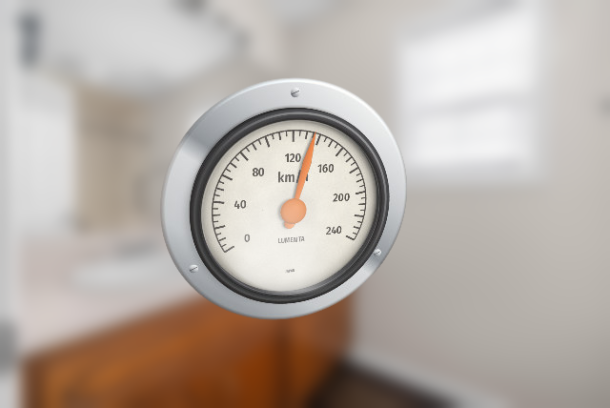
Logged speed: 135 km/h
